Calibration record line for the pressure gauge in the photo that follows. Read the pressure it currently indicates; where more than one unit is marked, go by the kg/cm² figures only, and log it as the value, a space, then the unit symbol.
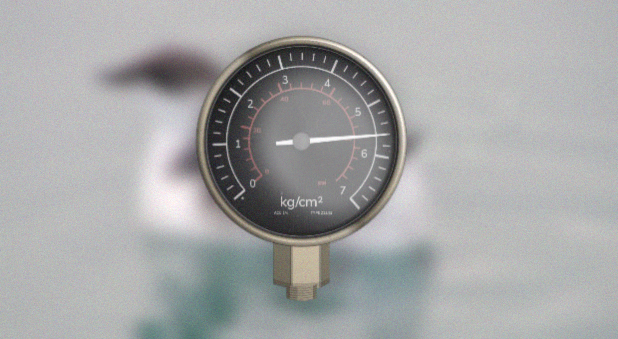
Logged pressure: 5.6 kg/cm²
